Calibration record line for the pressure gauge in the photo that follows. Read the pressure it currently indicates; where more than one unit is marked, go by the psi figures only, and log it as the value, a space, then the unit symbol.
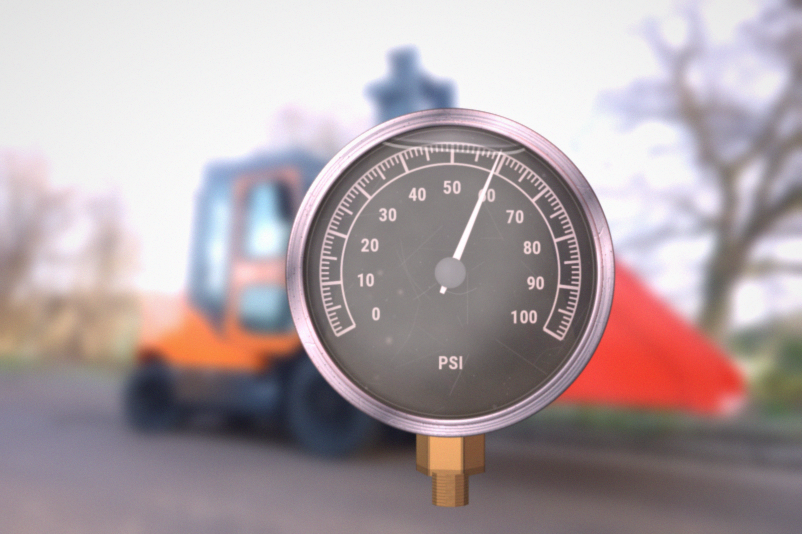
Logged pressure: 59 psi
